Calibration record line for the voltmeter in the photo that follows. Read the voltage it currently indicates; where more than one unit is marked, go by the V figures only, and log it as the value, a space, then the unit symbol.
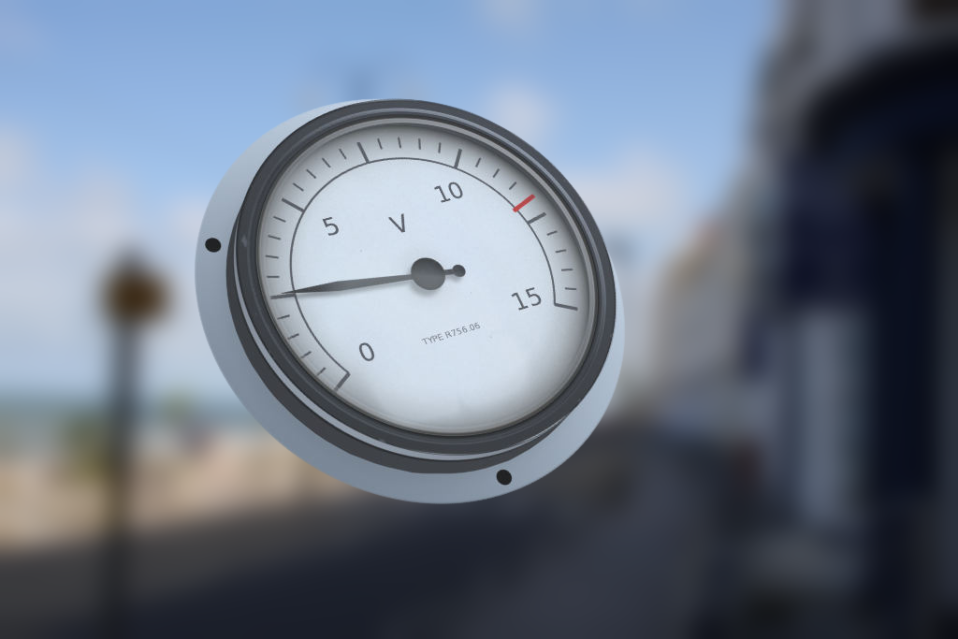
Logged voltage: 2.5 V
